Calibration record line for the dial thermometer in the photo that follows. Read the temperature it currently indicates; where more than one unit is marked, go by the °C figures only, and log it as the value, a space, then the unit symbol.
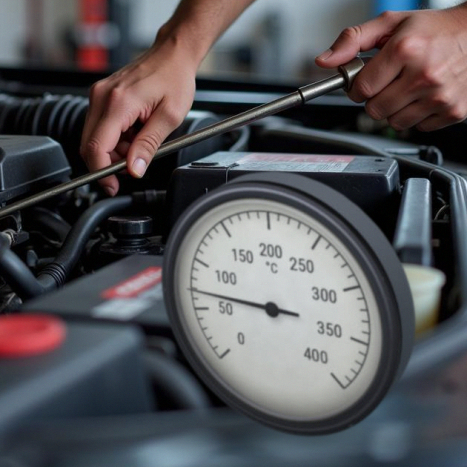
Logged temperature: 70 °C
